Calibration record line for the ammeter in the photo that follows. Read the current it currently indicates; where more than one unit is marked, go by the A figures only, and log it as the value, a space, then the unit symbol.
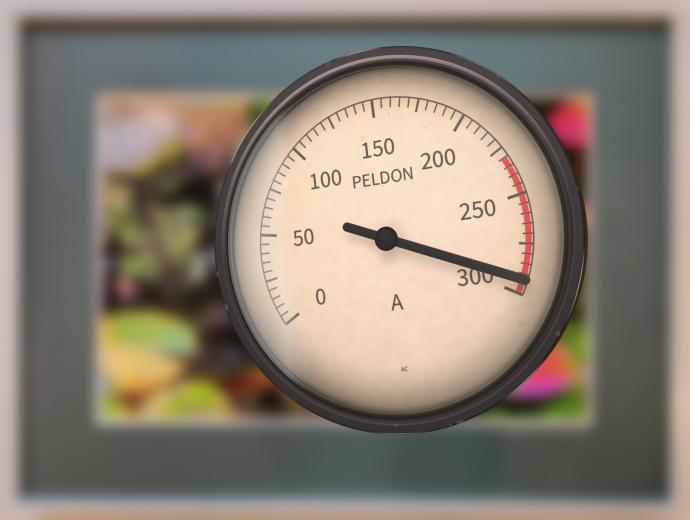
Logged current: 292.5 A
